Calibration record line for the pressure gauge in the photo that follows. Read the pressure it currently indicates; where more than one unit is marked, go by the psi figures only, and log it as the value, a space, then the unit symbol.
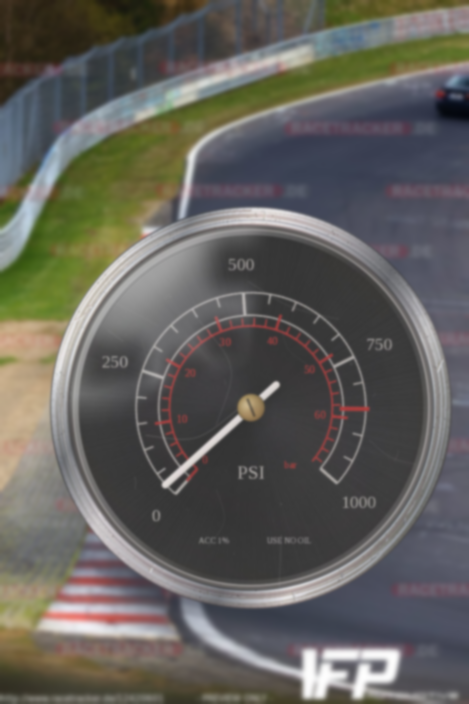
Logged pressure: 25 psi
